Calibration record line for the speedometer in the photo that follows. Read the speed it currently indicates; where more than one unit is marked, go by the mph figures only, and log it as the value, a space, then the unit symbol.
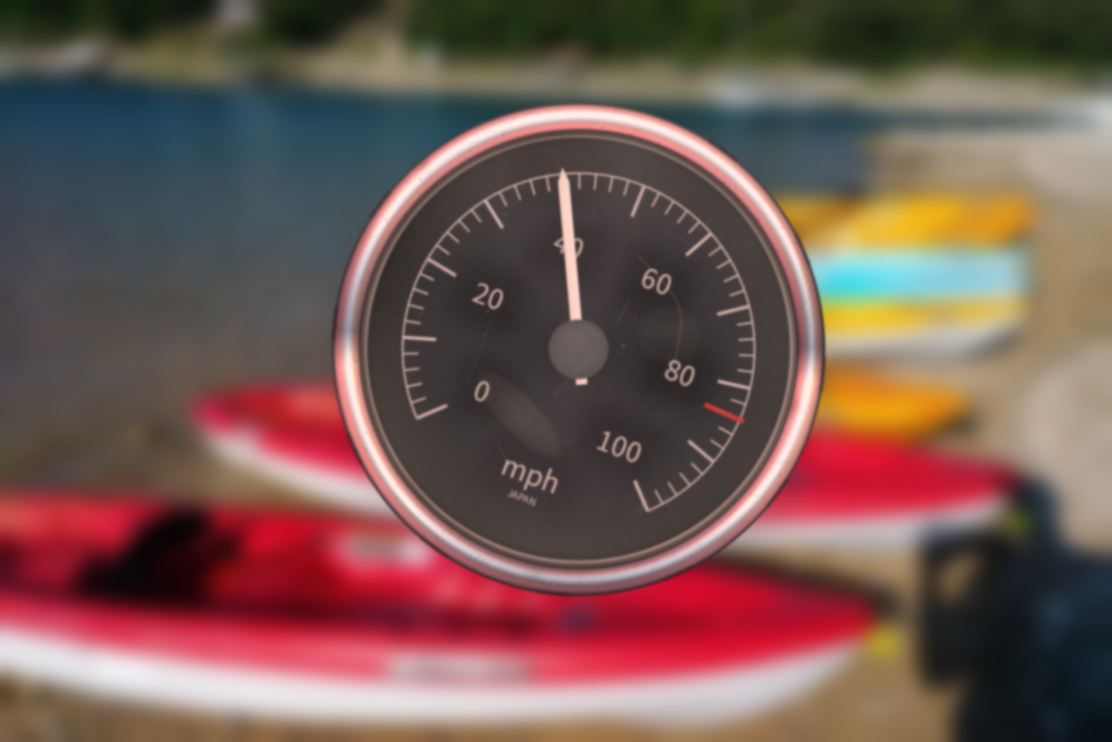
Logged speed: 40 mph
